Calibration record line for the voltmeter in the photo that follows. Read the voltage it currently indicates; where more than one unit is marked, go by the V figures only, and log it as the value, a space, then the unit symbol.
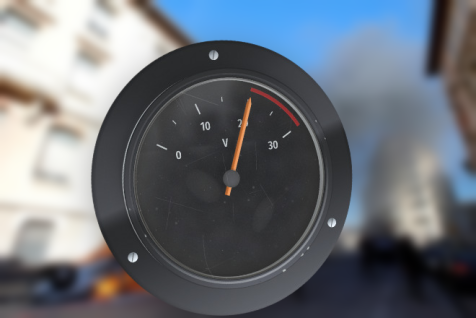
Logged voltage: 20 V
